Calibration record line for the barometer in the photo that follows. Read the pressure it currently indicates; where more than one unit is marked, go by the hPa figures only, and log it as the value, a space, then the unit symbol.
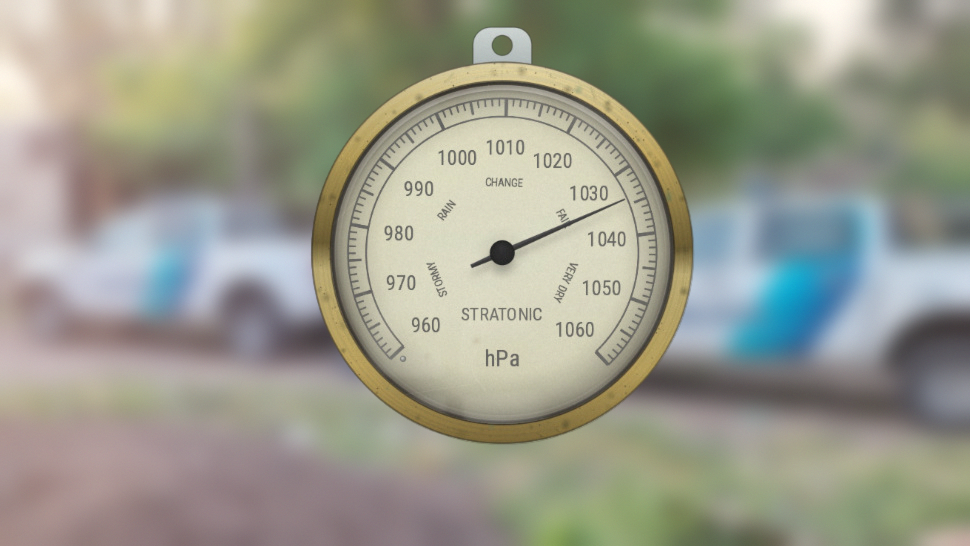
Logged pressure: 1034 hPa
